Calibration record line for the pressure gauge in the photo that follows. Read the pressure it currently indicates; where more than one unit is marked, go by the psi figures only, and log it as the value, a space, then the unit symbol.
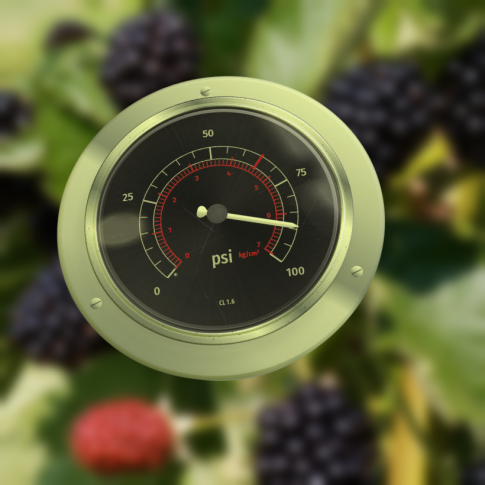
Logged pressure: 90 psi
